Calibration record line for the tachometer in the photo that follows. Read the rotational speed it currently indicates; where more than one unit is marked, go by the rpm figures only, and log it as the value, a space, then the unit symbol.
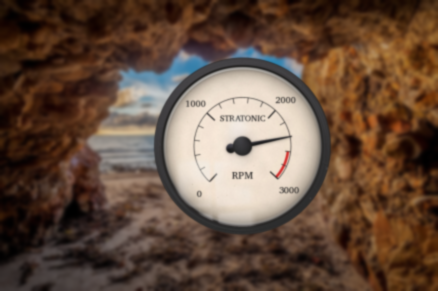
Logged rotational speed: 2400 rpm
